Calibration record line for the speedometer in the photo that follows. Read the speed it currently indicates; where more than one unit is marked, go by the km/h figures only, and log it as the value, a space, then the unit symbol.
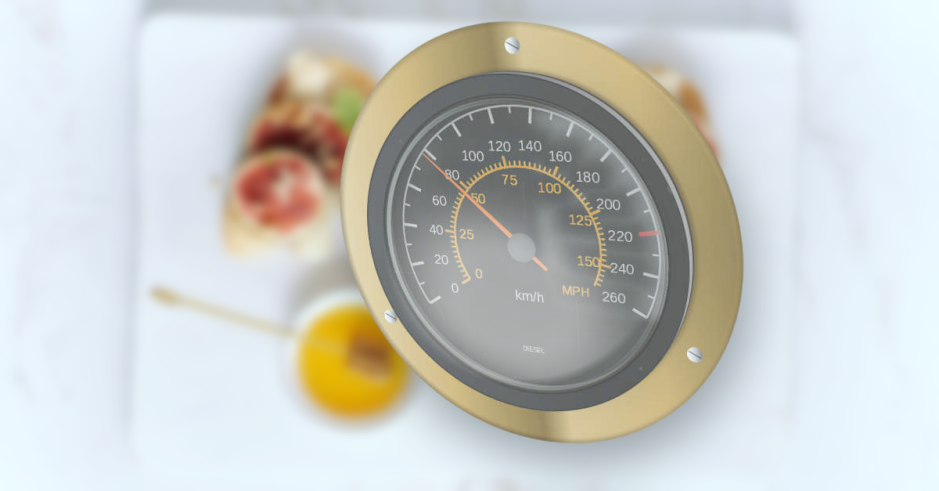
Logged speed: 80 km/h
